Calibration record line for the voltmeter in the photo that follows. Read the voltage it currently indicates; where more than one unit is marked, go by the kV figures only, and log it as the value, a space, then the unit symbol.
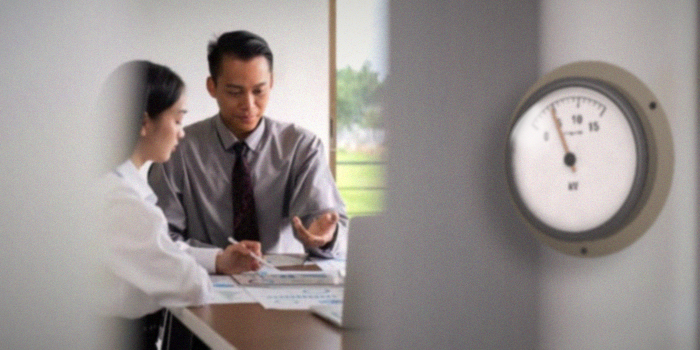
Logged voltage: 5 kV
